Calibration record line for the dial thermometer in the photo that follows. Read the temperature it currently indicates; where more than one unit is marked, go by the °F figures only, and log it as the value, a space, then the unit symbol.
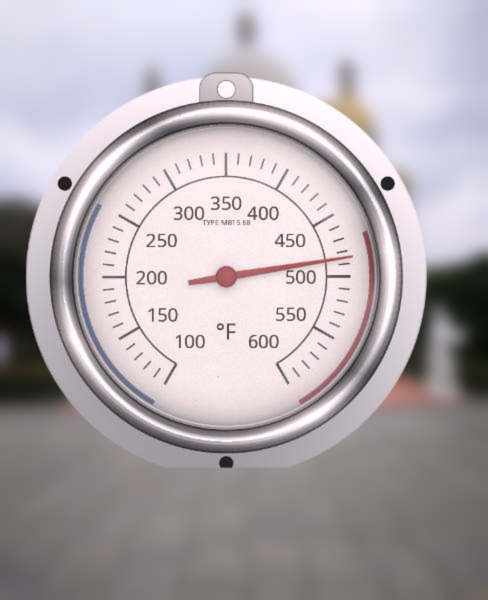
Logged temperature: 485 °F
